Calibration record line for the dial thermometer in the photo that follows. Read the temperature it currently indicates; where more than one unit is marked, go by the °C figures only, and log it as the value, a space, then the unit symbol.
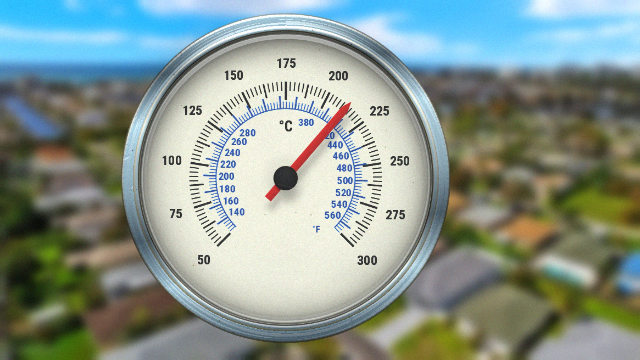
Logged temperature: 212.5 °C
